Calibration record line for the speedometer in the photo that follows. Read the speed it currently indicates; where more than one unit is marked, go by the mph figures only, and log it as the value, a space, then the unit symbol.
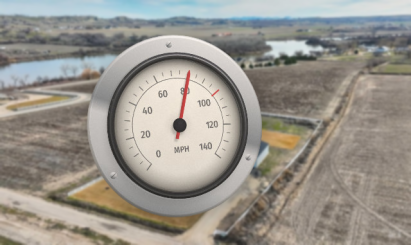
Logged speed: 80 mph
